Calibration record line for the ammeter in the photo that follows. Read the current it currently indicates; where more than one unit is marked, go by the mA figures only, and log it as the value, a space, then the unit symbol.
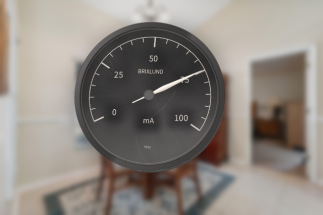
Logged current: 75 mA
